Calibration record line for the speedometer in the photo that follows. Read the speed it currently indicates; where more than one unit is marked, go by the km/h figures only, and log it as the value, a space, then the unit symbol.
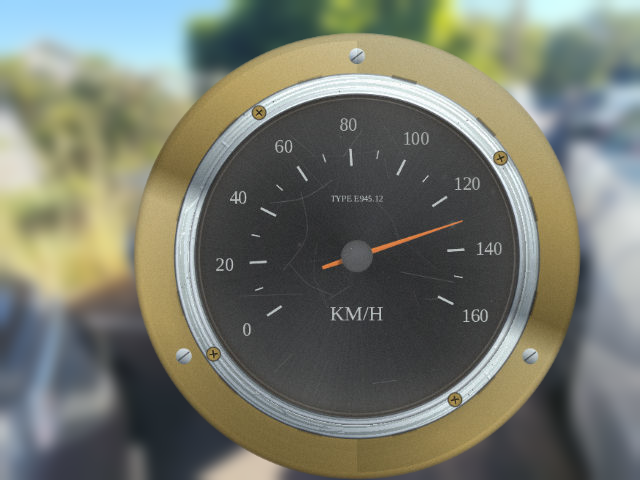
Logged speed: 130 km/h
